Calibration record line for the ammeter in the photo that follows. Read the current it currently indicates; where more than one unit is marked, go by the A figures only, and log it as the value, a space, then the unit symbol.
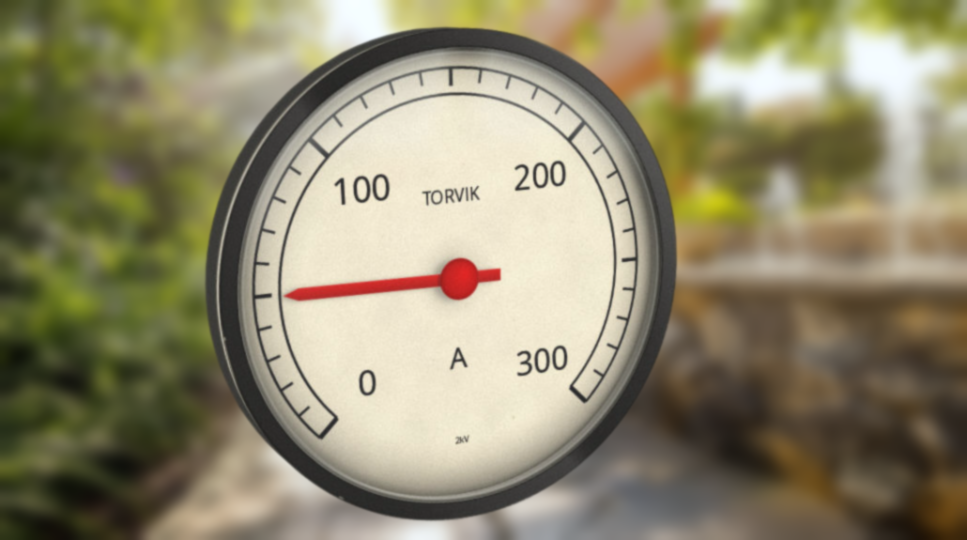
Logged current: 50 A
